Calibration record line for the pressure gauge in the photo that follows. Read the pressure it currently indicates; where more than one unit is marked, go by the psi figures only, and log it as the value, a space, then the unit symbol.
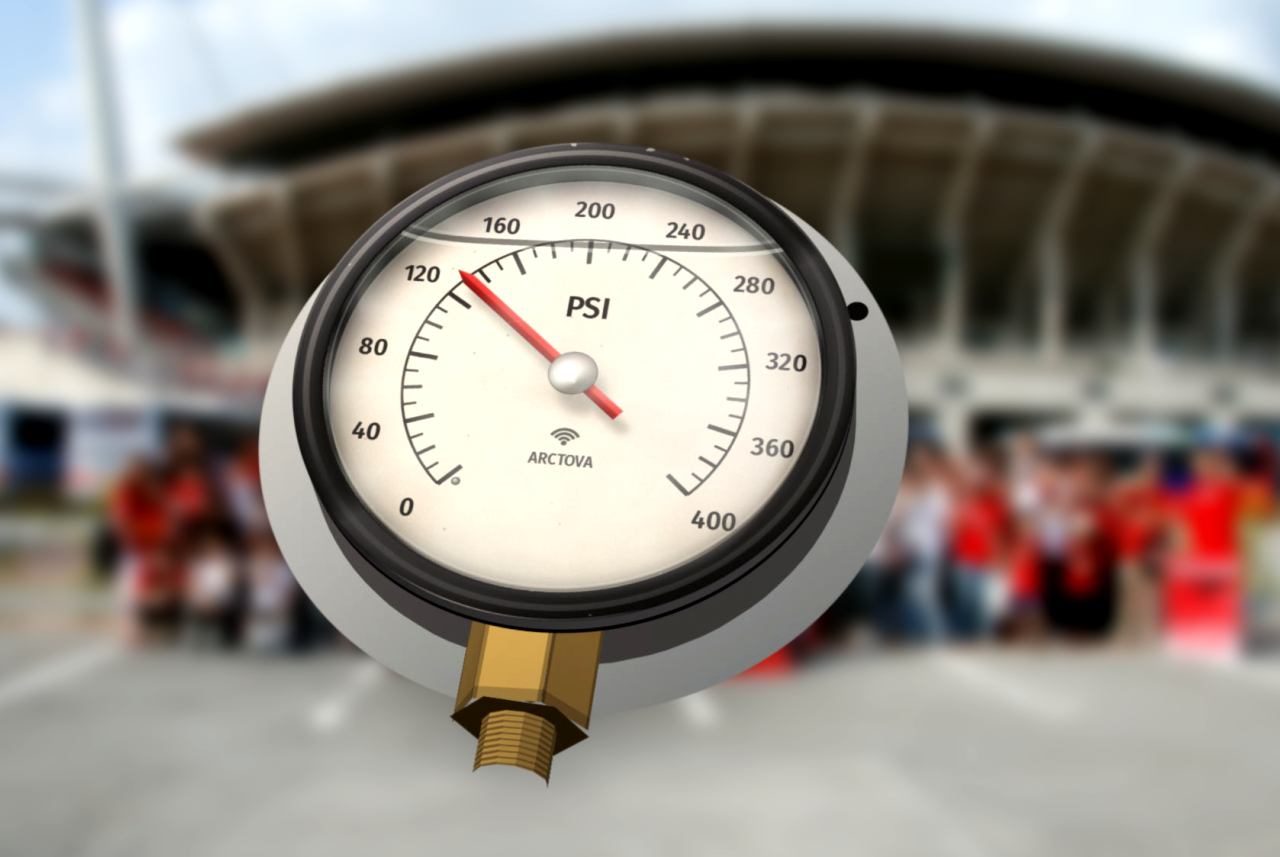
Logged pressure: 130 psi
